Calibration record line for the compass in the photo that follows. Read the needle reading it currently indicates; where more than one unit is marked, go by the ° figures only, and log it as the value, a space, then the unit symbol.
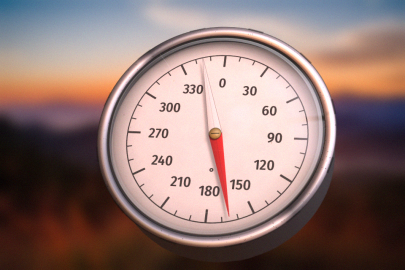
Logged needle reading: 165 °
